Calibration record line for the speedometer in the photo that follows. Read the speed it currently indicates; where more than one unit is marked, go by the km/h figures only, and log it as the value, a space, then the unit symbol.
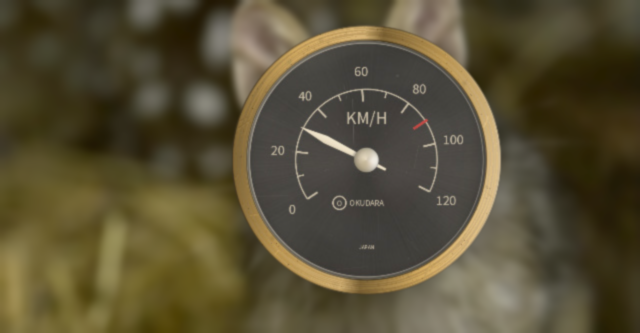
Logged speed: 30 km/h
